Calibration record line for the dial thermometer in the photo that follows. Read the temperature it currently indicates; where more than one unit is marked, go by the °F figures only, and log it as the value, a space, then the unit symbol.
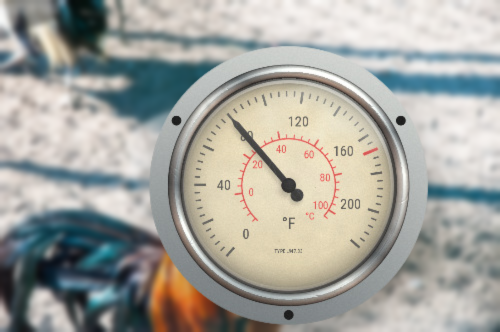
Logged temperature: 80 °F
